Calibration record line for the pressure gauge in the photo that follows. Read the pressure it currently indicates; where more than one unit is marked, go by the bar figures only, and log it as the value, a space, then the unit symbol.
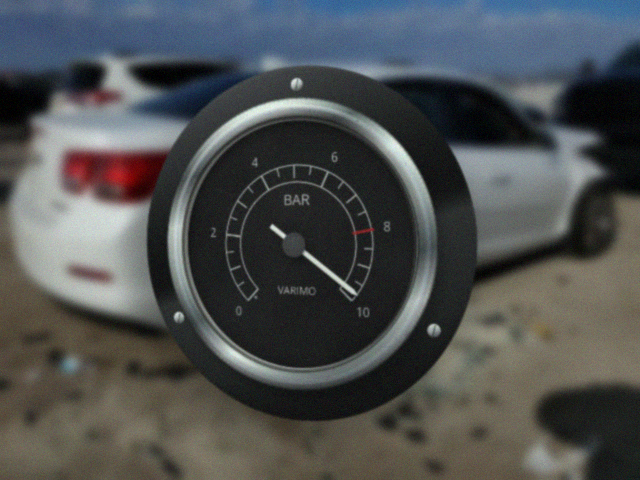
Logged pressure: 9.75 bar
